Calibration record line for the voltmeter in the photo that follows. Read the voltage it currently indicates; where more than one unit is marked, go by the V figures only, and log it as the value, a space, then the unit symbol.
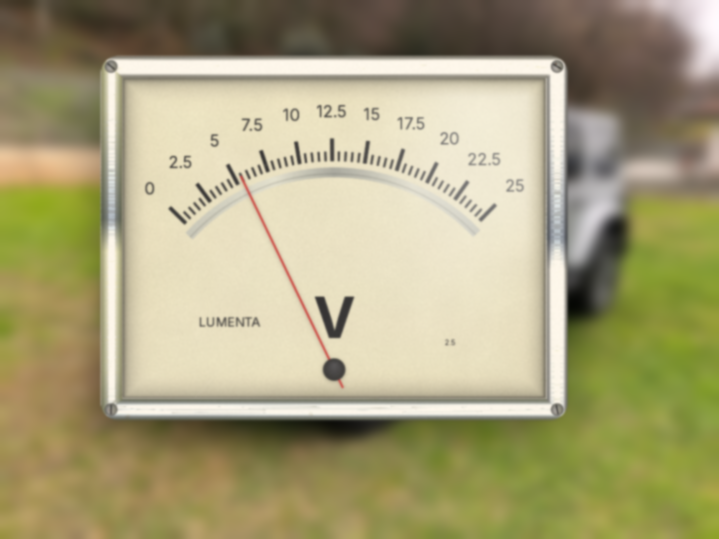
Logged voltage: 5.5 V
